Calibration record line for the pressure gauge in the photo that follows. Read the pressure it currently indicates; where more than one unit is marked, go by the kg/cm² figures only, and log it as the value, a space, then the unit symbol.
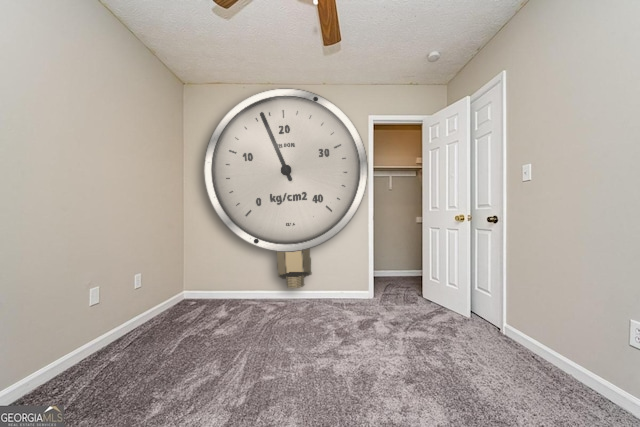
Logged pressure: 17 kg/cm²
